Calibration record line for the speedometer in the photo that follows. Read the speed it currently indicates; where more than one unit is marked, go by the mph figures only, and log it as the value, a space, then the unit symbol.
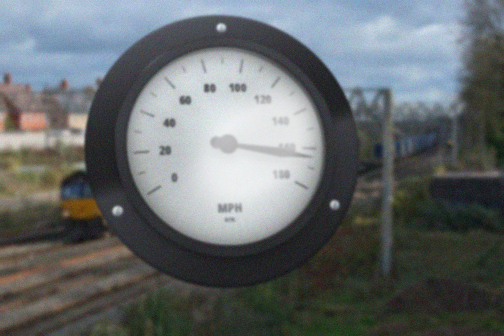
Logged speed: 165 mph
